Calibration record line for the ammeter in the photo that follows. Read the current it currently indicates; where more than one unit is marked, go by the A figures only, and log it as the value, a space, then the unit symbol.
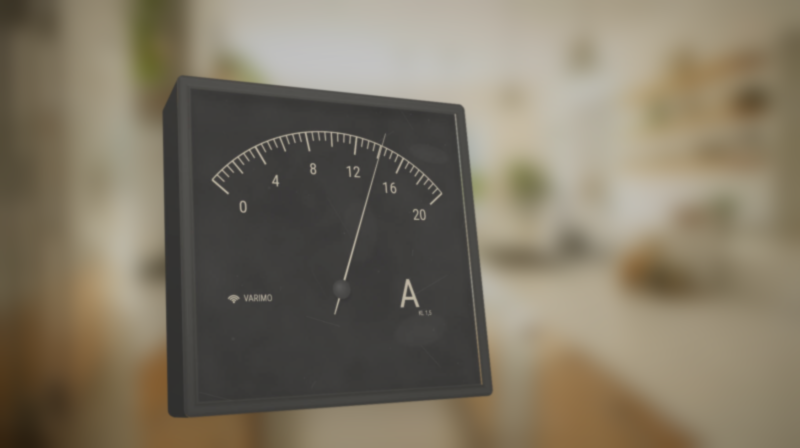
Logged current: 14 A
